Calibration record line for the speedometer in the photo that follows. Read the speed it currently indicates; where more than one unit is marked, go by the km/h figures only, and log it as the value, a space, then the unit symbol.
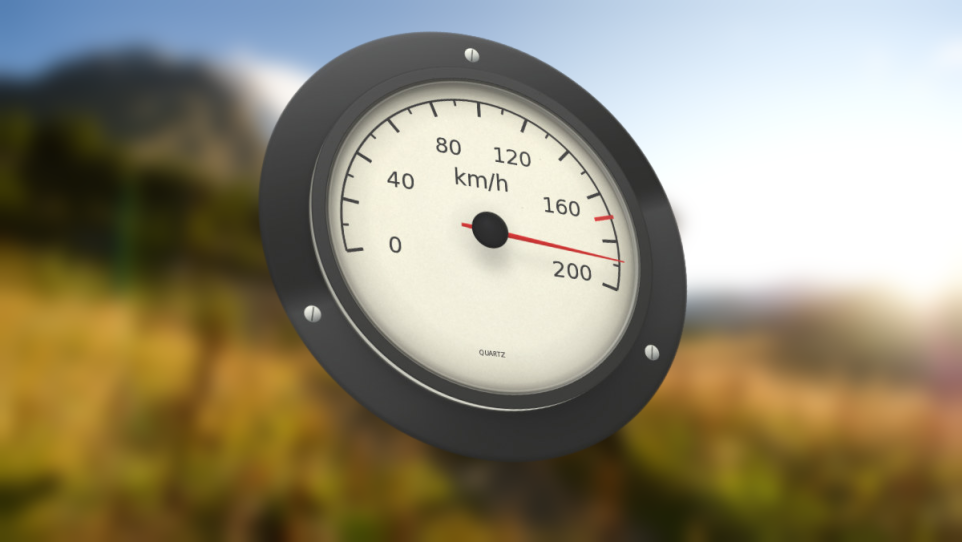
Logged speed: 190 km/h
